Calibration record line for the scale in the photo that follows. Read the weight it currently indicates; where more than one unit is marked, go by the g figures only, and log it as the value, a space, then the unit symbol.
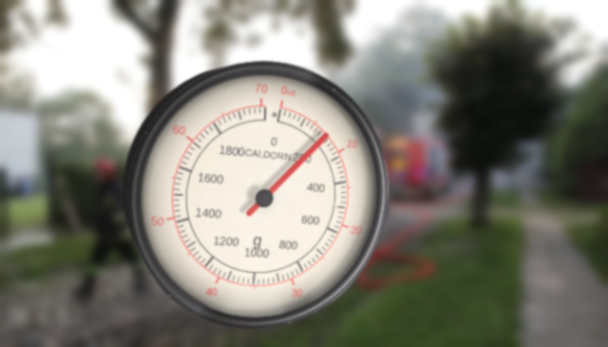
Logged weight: 200 g
